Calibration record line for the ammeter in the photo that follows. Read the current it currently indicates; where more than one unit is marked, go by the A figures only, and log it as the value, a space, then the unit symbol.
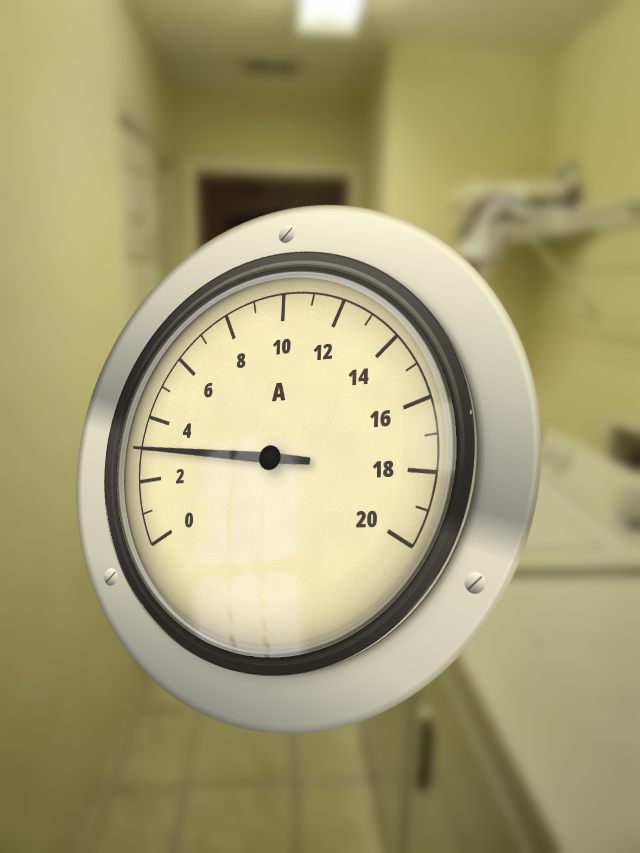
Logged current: 3 A
